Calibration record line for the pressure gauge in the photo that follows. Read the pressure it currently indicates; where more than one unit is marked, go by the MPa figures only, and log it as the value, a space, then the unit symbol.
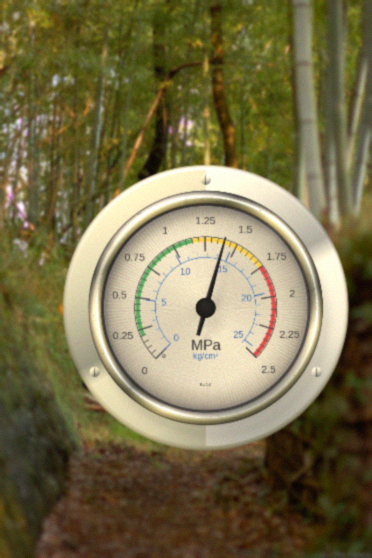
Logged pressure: 1.4 MPa
